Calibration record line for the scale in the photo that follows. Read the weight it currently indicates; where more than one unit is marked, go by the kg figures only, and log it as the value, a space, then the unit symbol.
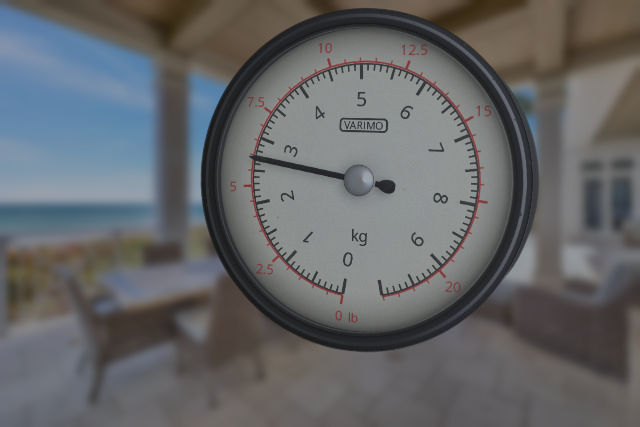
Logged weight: 2.7 kg
